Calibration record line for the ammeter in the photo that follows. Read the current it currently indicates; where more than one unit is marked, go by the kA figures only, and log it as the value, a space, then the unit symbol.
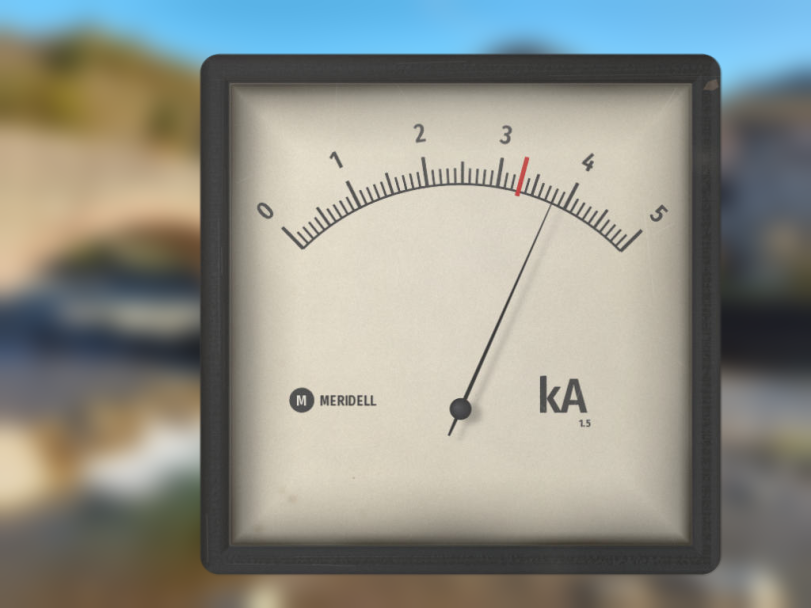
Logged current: 3.8 kA
